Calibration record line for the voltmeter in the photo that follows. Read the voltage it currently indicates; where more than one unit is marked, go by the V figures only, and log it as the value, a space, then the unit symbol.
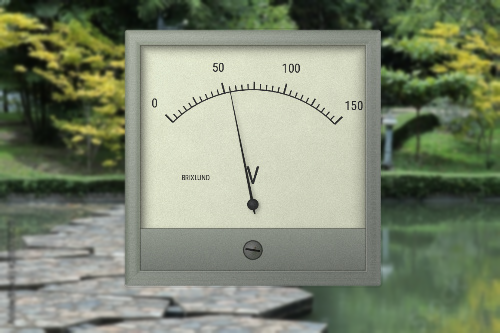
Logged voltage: 55 V
